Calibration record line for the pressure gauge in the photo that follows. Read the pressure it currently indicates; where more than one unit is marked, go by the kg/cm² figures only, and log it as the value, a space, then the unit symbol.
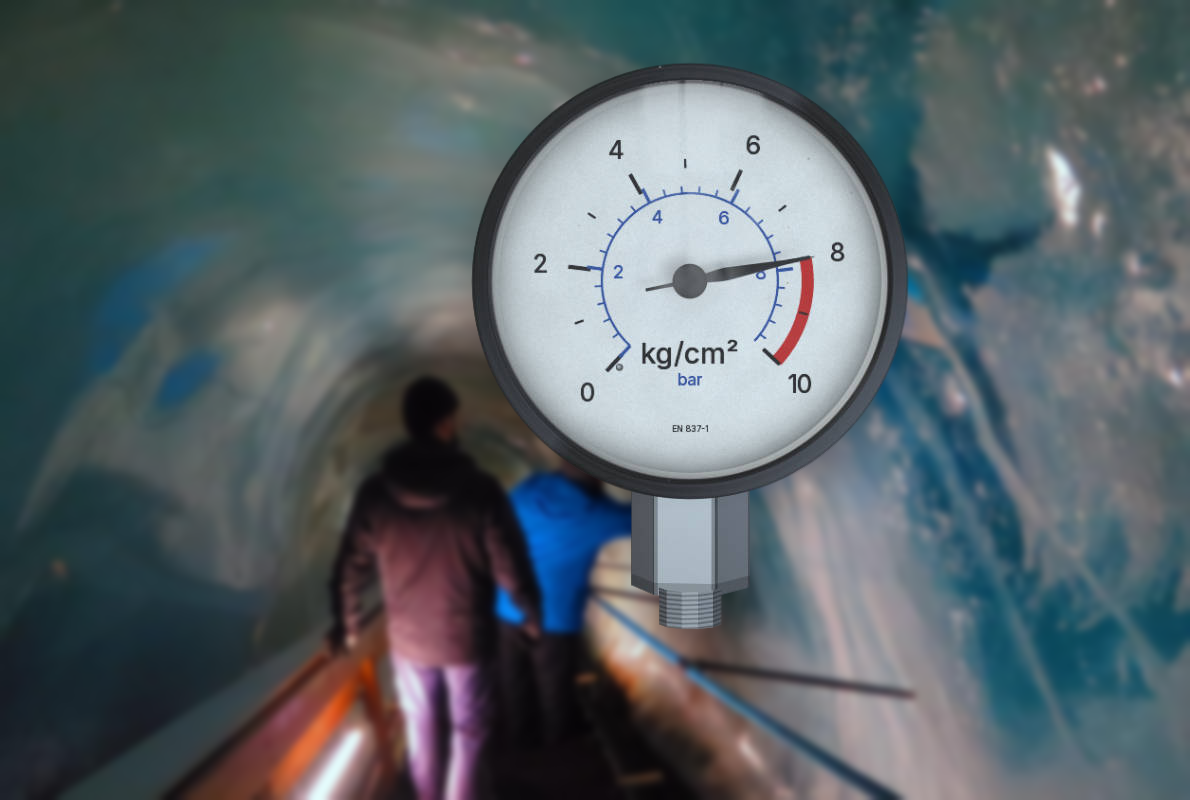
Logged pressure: 8 kg/cm²
